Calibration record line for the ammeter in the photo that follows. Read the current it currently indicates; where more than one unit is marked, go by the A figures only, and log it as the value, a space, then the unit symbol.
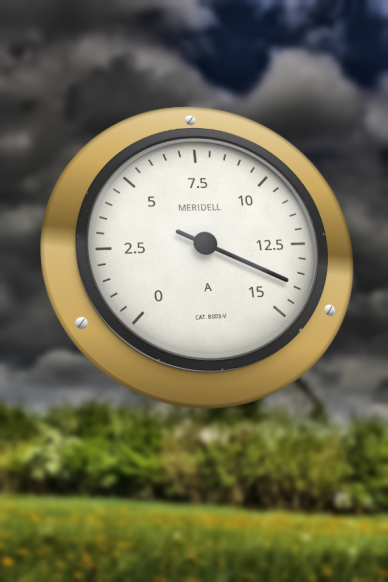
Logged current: 14 A
